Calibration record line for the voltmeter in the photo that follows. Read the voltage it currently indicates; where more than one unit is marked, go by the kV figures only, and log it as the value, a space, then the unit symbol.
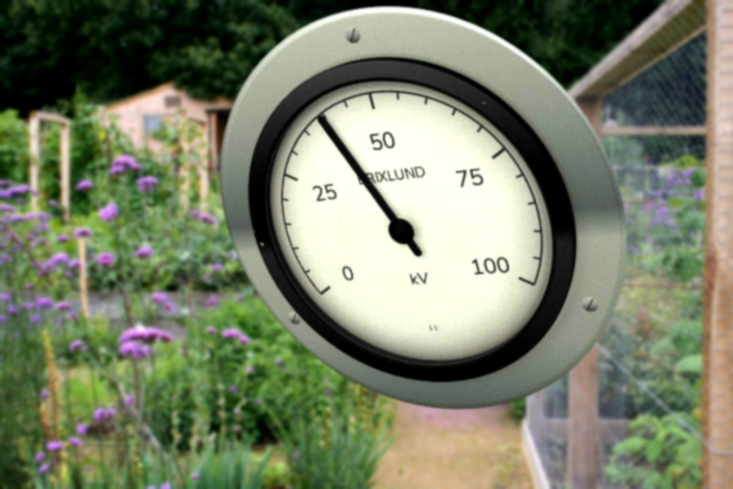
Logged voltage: 40 kV
